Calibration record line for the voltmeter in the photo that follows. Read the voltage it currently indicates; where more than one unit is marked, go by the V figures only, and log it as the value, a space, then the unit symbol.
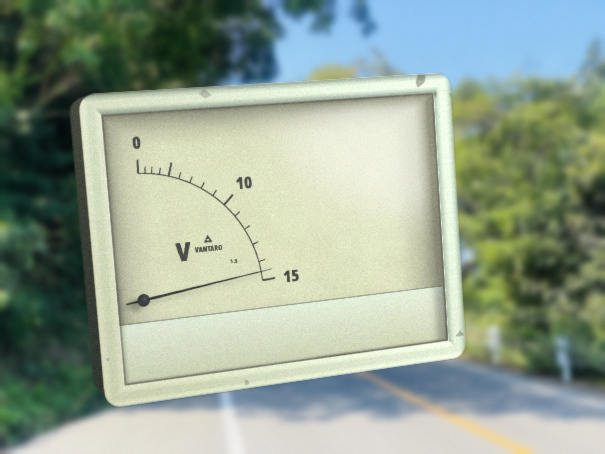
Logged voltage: 14.5 V
